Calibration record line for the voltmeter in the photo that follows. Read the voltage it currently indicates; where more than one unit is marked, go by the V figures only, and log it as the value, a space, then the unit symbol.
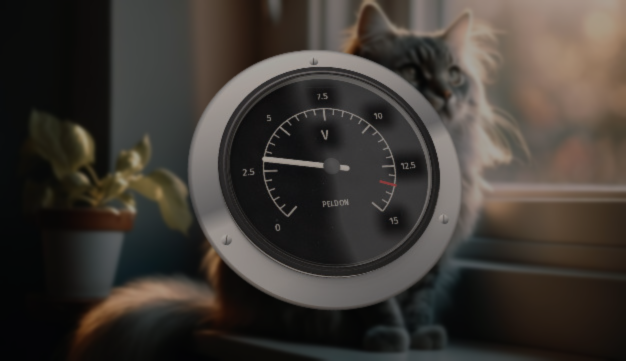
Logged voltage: 3 V
